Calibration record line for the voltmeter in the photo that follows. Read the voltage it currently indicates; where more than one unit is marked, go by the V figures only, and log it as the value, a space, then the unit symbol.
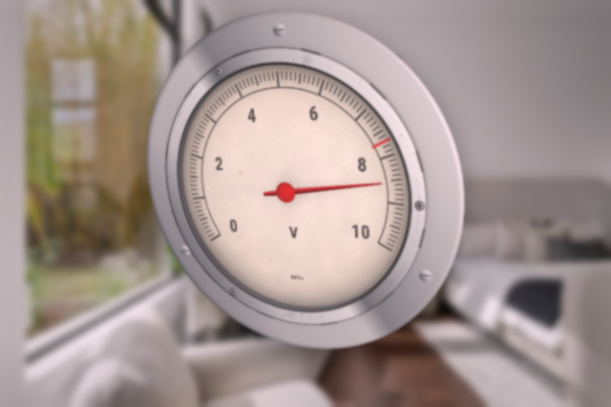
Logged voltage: 8.5 V
